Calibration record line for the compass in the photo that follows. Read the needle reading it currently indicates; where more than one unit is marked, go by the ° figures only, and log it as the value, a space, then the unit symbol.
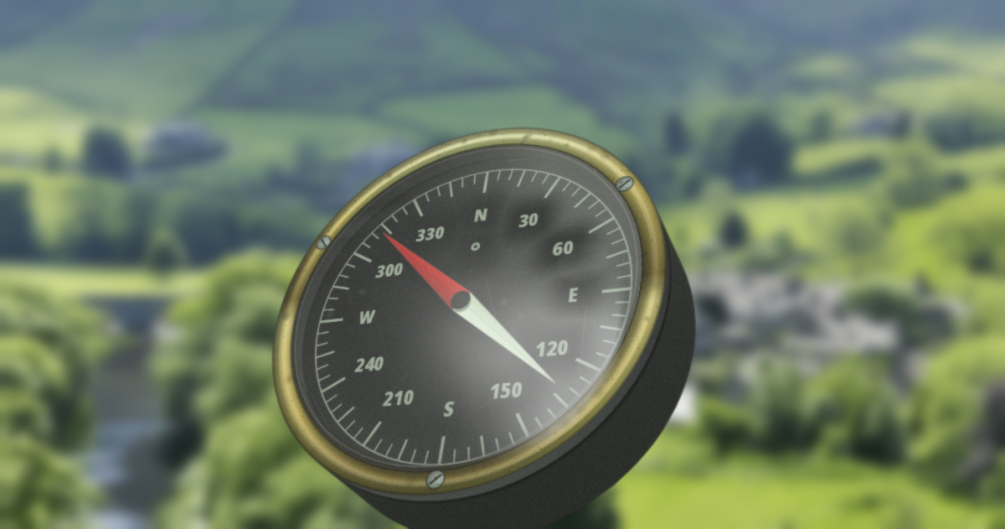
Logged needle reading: 312.5 °
